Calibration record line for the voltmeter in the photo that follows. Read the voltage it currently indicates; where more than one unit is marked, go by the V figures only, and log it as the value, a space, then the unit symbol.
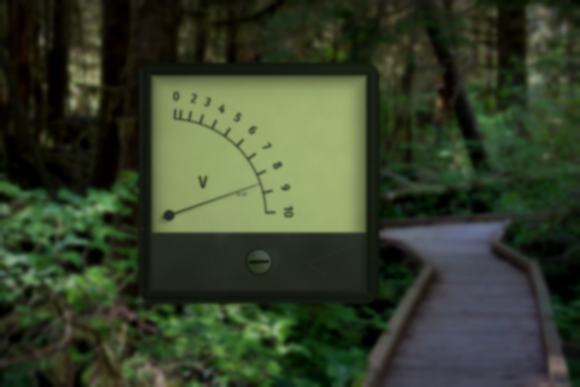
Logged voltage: 8.5 V
